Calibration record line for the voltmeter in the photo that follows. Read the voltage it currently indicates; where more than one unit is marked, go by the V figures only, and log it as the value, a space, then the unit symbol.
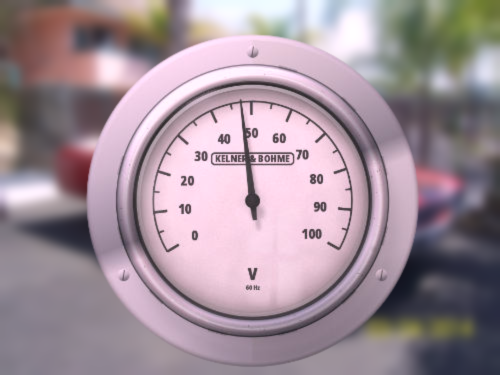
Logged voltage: 47.5 V
